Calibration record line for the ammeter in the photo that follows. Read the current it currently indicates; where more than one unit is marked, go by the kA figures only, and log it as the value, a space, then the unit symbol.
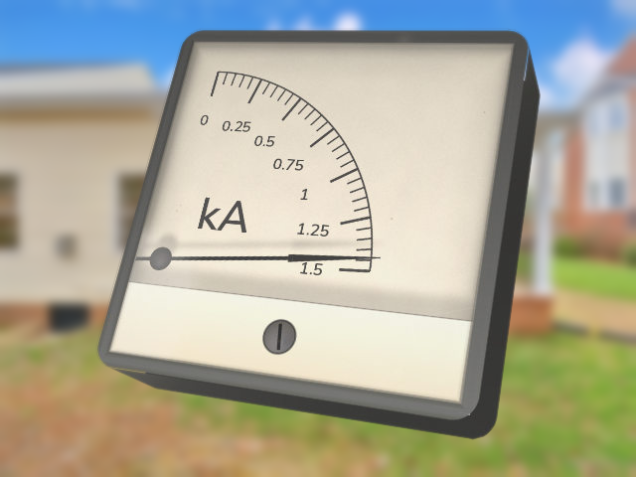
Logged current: 1.45 kA
